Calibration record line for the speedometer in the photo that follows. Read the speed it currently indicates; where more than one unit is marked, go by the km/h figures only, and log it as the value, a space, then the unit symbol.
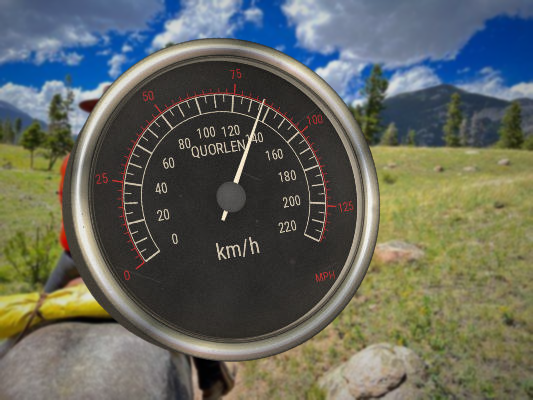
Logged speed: 135 km/h
